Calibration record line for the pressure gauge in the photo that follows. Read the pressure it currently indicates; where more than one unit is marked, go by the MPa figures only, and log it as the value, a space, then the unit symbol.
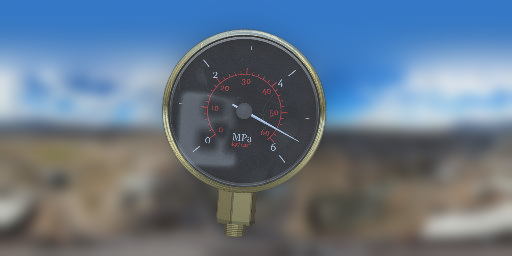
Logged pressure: 5.5 MPa
